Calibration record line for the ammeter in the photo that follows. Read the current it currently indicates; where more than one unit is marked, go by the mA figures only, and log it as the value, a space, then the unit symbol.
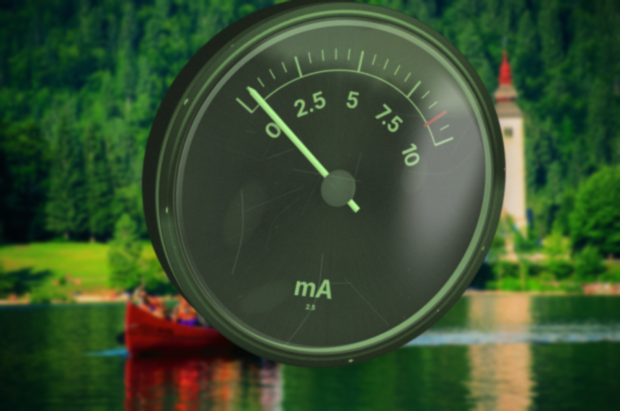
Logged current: 0.5 mA
